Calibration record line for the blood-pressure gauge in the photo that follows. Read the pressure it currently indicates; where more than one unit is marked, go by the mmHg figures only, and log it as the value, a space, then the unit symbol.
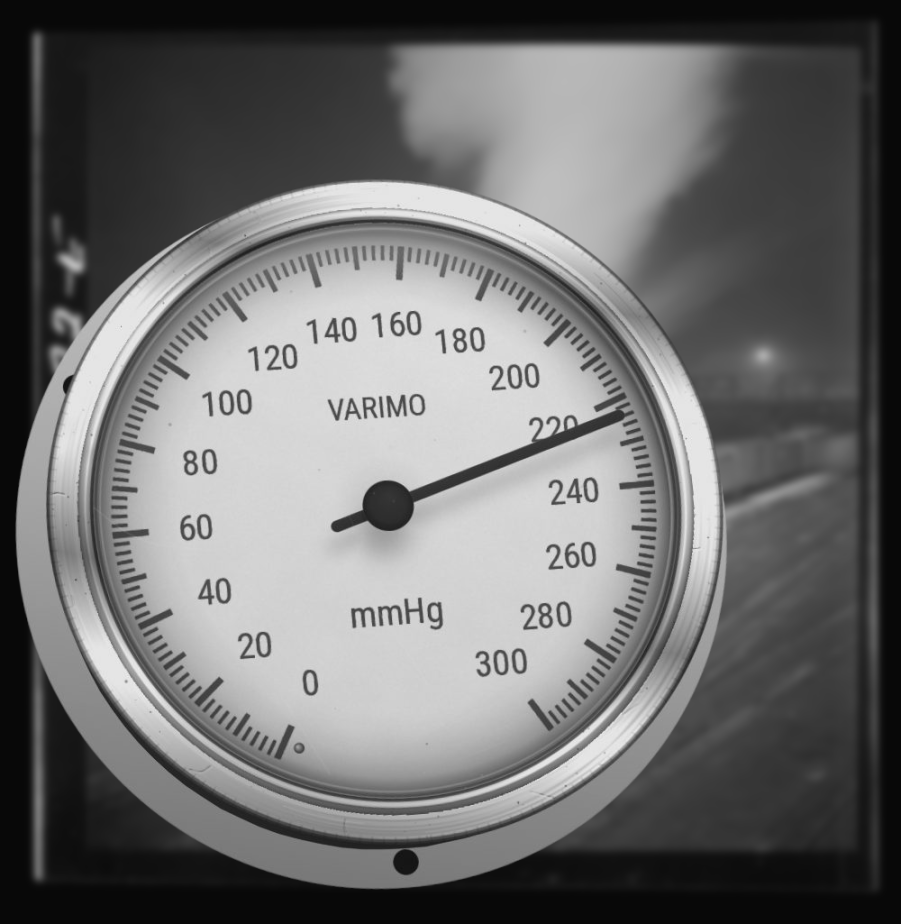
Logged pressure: 224 mmHg
